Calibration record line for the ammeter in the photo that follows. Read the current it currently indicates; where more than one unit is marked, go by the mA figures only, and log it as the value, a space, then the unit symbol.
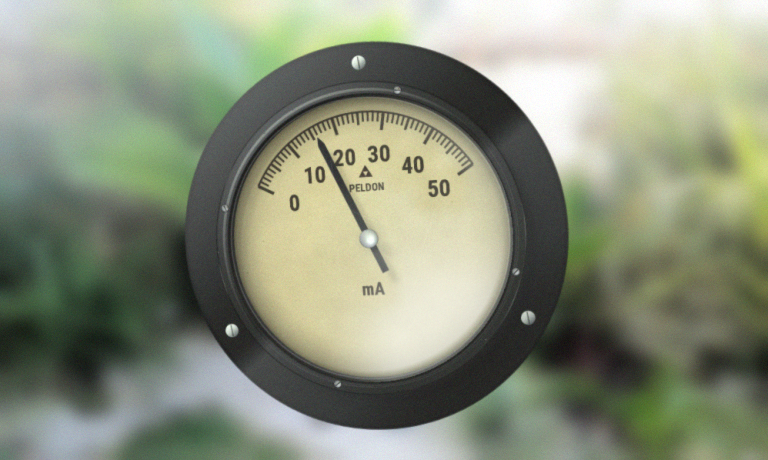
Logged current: 16 mA
